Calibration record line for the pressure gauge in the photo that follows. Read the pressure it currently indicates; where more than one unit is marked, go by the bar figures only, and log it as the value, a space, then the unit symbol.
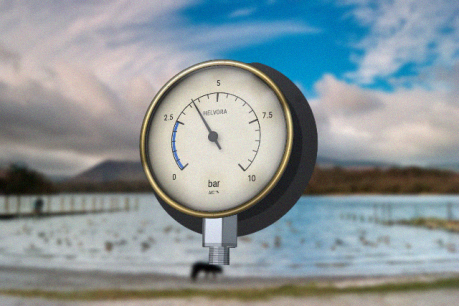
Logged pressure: 3.75 bar
